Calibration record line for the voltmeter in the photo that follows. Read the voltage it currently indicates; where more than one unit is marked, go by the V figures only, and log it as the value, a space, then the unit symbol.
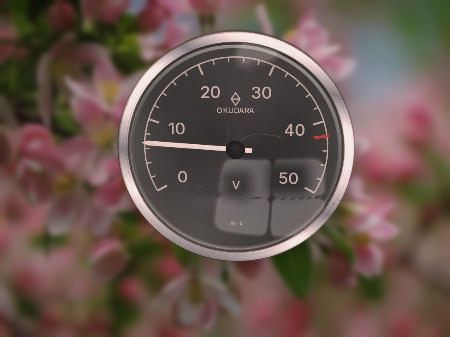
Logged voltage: 7 V
